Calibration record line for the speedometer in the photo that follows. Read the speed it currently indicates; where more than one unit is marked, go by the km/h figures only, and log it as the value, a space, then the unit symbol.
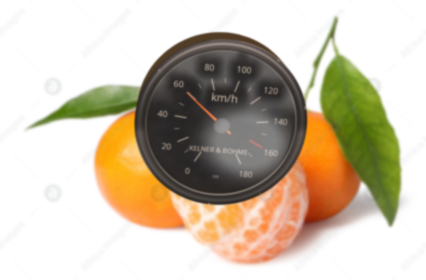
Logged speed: 60 km/h
